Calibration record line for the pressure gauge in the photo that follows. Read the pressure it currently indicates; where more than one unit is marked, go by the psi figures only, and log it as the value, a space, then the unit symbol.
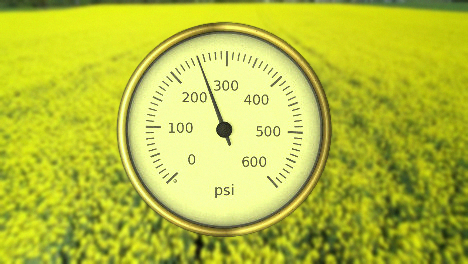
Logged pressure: 250 psi
